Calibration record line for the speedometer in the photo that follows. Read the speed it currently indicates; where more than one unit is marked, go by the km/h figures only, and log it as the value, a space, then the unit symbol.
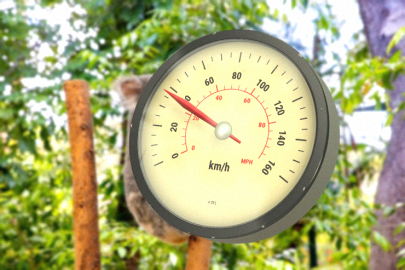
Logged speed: 37.5 km/h
